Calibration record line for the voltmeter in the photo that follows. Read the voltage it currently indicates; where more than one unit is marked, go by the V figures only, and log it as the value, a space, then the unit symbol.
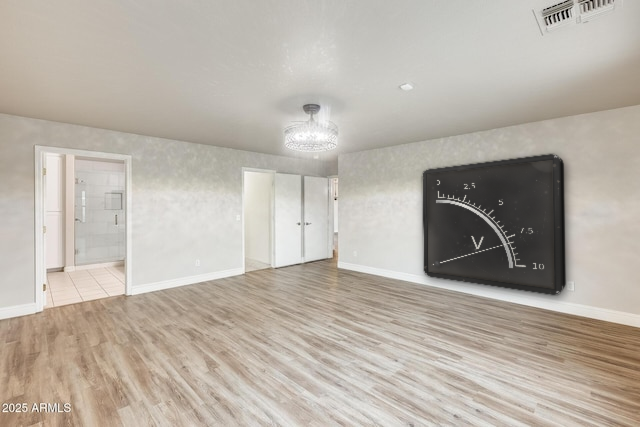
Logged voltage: 8 V
